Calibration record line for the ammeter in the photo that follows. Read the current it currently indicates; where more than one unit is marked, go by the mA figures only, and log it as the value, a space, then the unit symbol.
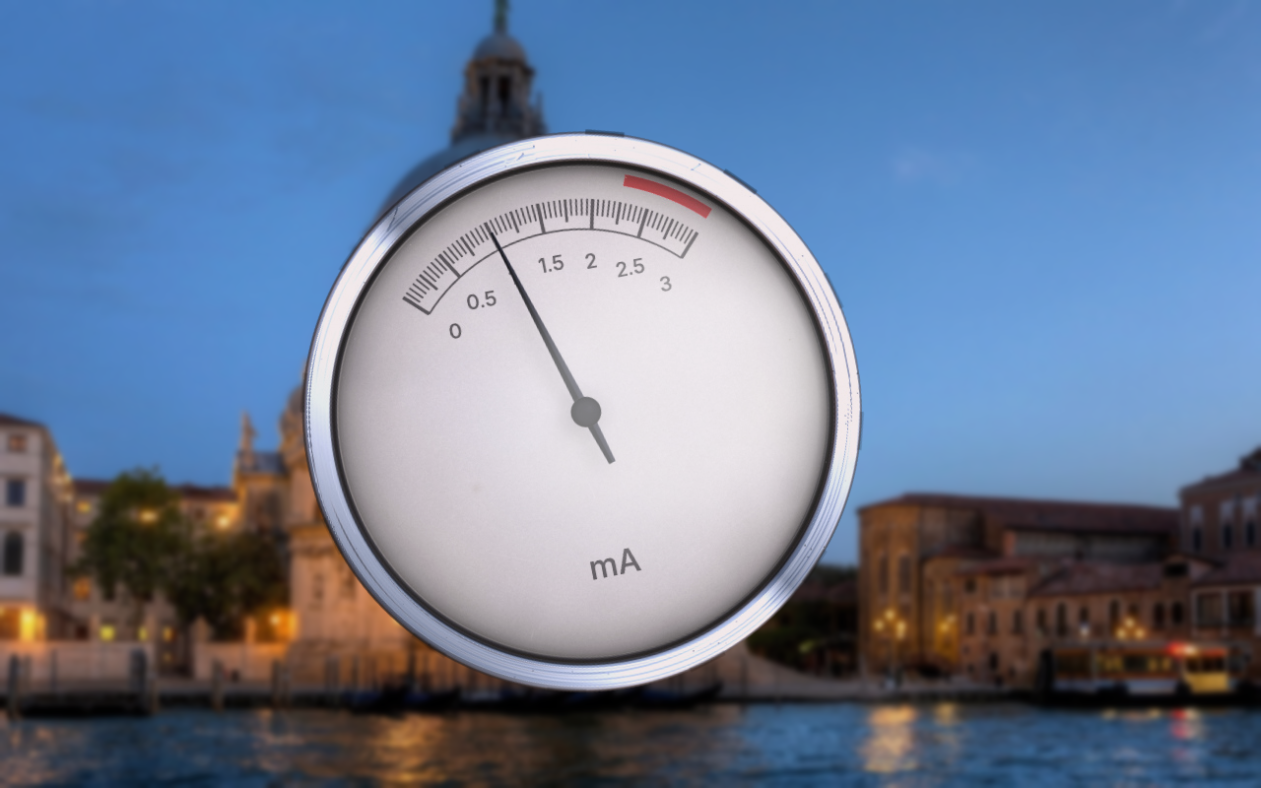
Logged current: 1 mA
